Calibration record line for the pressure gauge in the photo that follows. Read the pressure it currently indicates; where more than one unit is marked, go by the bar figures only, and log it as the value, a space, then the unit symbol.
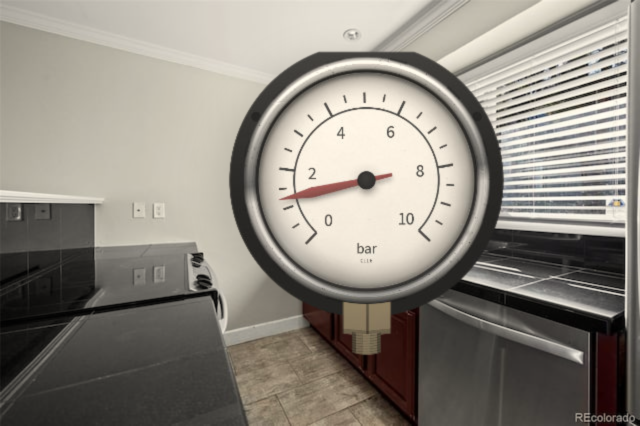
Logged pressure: 1.25 bar
